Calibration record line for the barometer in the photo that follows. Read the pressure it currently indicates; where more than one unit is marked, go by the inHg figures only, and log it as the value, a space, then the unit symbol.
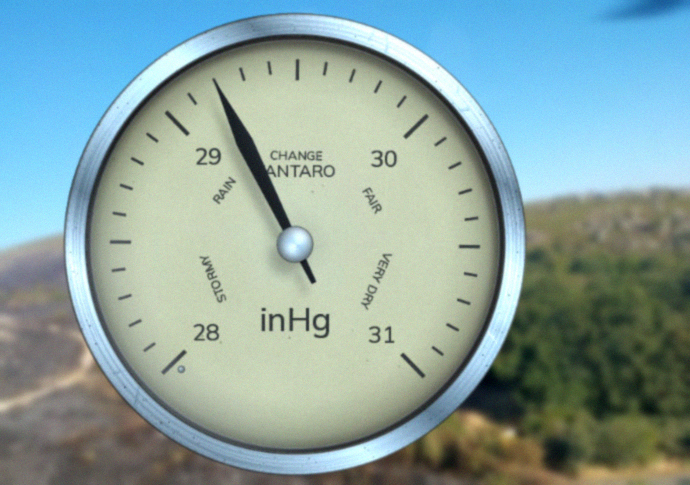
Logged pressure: 29.2 inHg
